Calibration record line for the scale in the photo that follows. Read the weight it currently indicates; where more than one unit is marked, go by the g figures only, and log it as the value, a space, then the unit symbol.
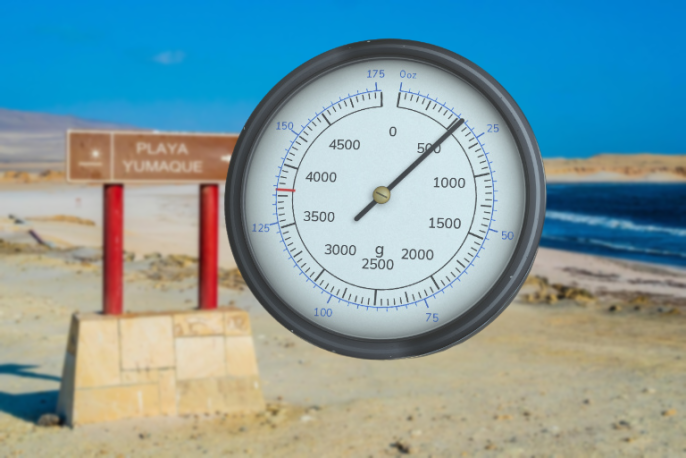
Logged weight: 550 g
